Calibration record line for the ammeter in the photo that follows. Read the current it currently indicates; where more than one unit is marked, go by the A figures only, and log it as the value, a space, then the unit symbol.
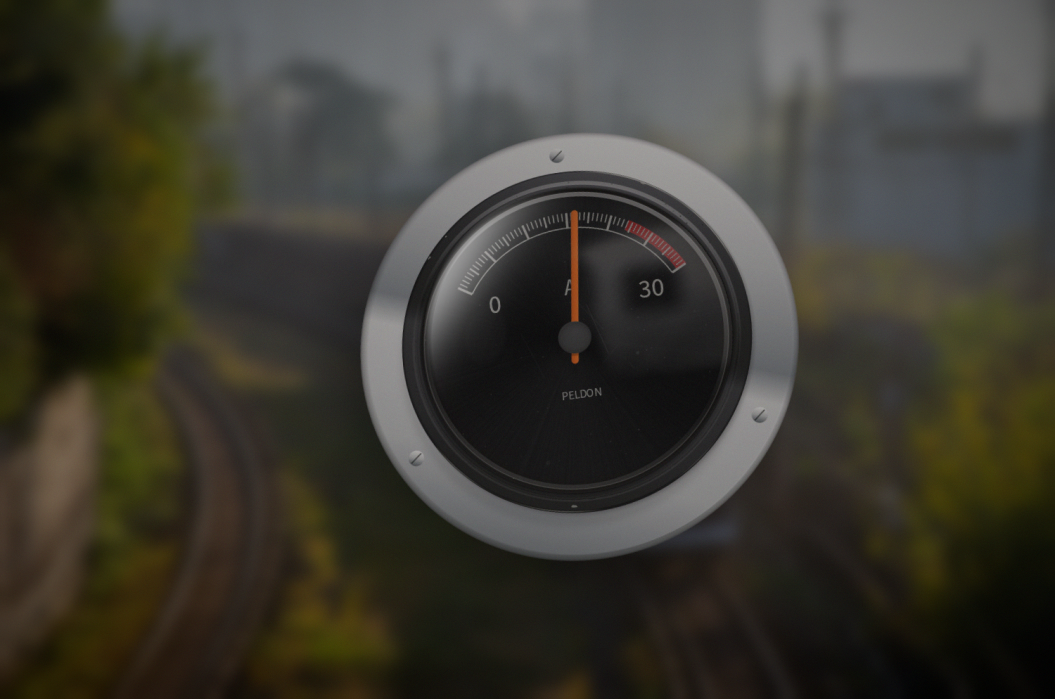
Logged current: 16 A
